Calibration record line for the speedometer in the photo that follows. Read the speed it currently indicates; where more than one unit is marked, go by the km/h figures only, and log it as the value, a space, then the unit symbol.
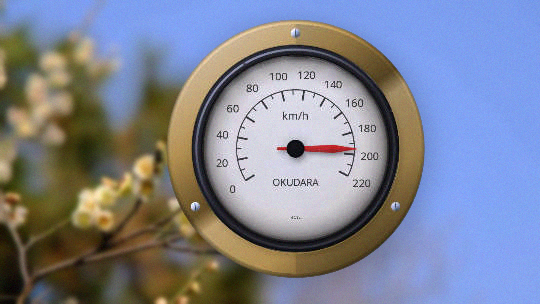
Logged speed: 195 km/h
